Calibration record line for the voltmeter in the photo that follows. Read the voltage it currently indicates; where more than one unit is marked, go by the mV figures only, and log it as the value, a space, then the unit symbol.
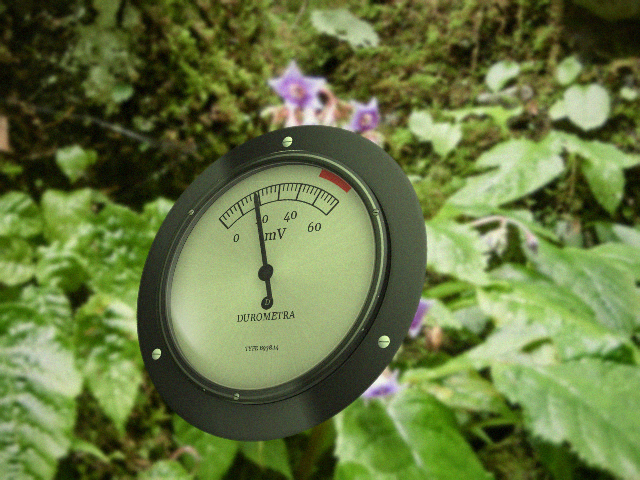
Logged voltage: 20 mV
